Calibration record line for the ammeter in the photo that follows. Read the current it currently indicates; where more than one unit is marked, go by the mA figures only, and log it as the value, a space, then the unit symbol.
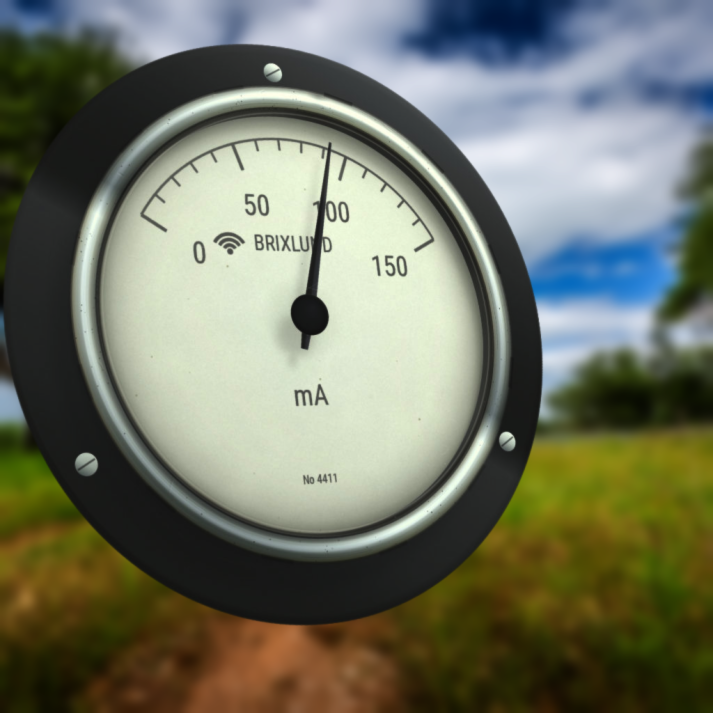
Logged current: 90 mA
